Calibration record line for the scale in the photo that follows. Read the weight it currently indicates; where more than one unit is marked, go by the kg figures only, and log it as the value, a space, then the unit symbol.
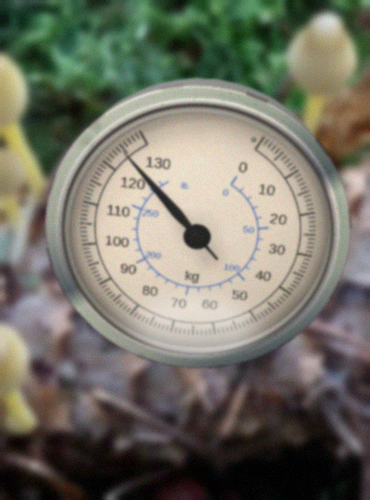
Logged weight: 125 kg
